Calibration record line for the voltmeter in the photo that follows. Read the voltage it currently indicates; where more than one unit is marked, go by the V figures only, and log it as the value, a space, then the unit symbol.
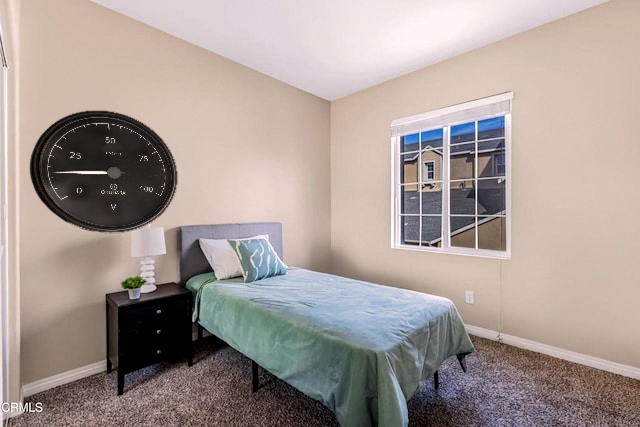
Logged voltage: 12.5 V
